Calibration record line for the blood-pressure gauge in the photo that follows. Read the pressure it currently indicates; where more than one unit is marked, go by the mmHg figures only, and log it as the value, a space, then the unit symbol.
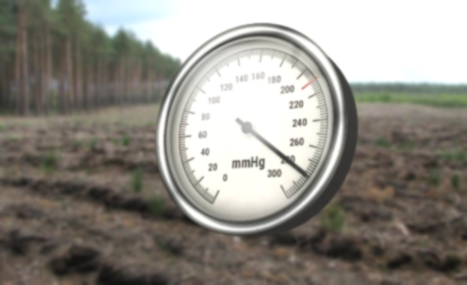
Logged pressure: 280 mmHg
